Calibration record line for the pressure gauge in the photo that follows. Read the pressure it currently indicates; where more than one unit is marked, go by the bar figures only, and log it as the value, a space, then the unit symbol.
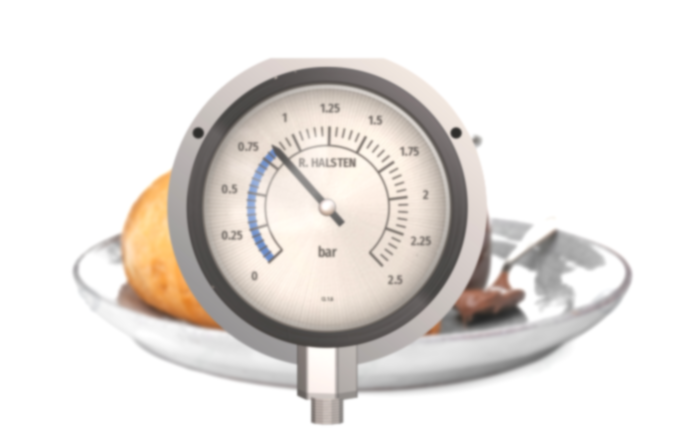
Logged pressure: 0.85 bar
